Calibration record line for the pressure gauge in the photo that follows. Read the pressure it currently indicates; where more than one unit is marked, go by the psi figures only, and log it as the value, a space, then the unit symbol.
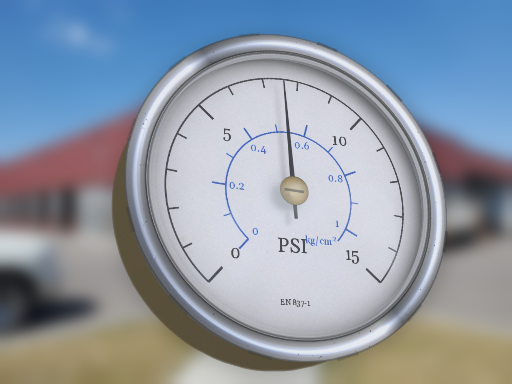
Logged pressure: 7.5 psi
